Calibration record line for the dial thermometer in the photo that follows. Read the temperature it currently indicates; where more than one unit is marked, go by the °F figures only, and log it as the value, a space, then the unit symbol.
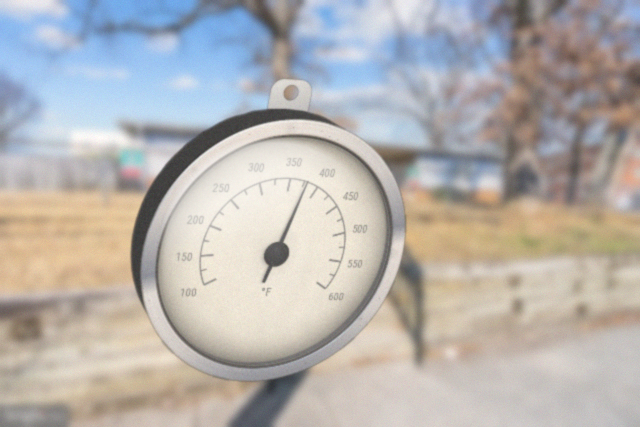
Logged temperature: 375 °F
